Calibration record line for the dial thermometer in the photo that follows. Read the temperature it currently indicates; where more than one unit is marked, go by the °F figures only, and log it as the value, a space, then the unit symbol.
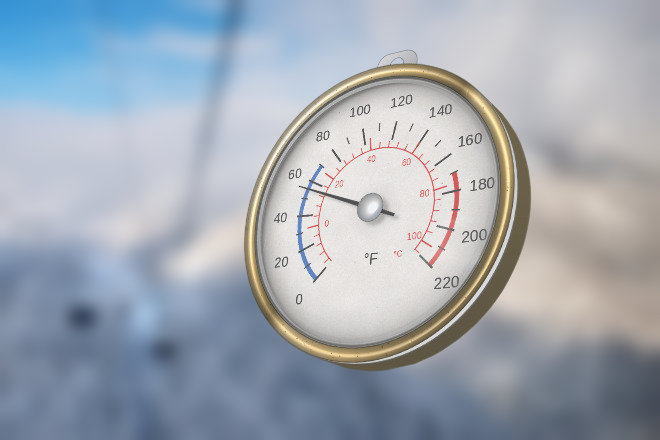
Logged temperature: 55 °F
